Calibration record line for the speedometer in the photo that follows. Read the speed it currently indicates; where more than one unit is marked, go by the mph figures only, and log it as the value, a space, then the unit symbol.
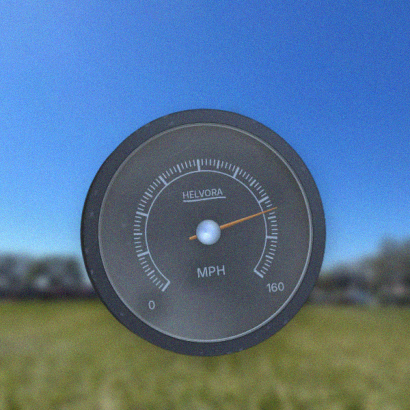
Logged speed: 126 mph
